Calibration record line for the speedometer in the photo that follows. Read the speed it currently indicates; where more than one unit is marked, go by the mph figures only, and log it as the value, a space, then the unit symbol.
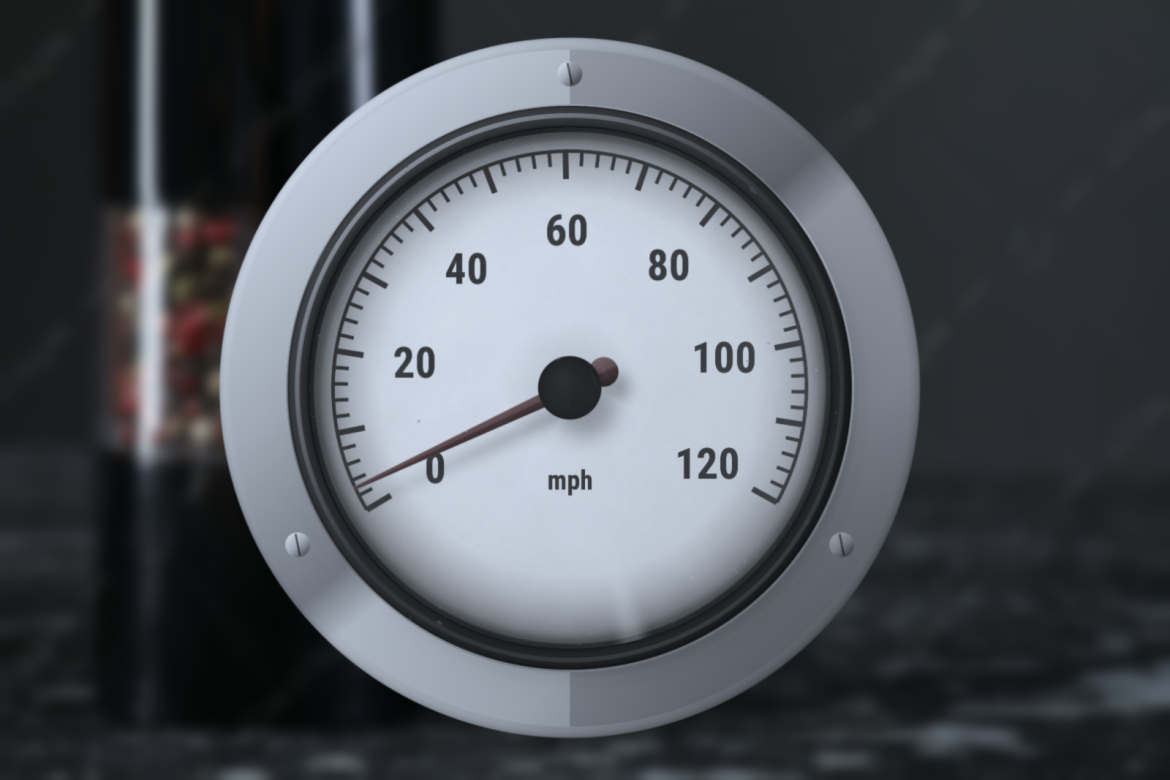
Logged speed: 3 mph
